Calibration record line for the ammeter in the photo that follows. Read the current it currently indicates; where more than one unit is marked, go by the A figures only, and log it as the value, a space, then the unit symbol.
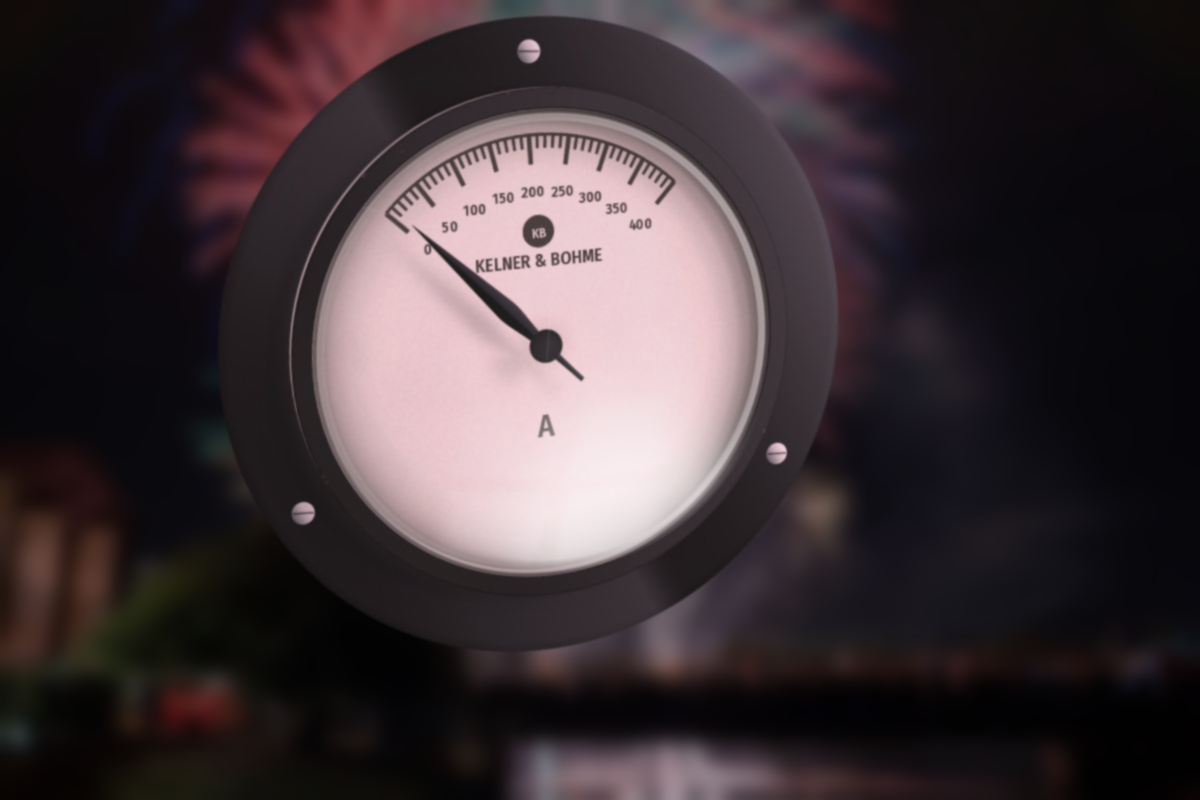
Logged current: 10 A
